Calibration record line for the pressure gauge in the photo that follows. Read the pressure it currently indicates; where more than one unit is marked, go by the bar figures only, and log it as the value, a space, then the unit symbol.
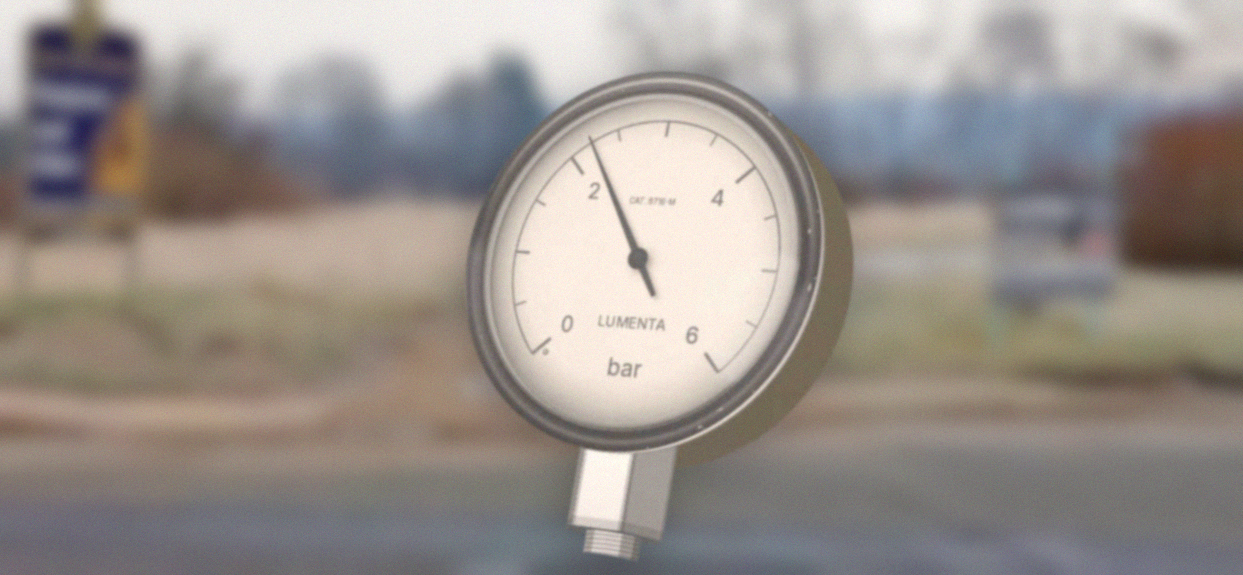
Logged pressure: 2.25 bar
